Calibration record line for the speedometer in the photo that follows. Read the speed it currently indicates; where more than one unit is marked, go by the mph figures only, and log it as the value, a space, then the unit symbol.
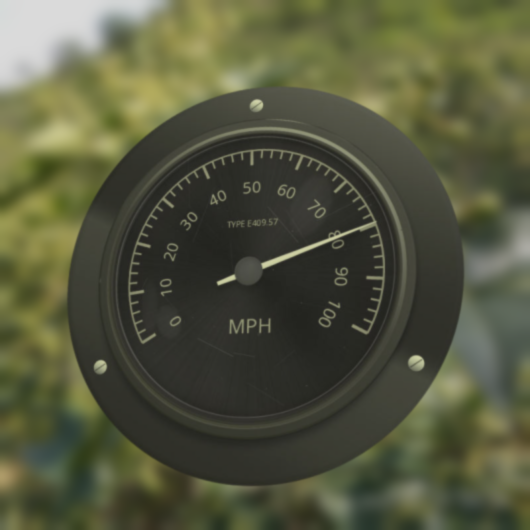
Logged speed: 80 mph
